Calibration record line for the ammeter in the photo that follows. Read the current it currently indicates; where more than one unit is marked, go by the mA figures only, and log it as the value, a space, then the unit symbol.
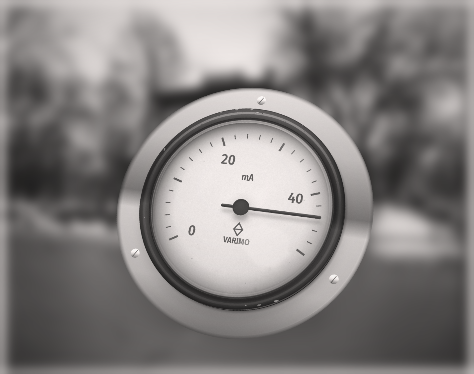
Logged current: 44 mA
